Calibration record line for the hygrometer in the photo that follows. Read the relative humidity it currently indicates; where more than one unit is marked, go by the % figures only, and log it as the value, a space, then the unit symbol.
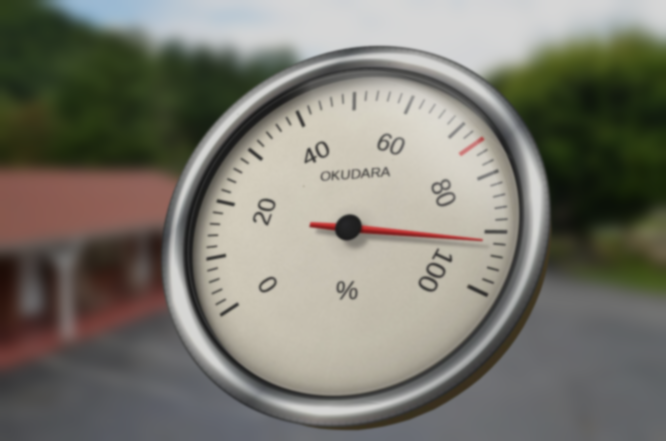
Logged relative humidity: 92 %
